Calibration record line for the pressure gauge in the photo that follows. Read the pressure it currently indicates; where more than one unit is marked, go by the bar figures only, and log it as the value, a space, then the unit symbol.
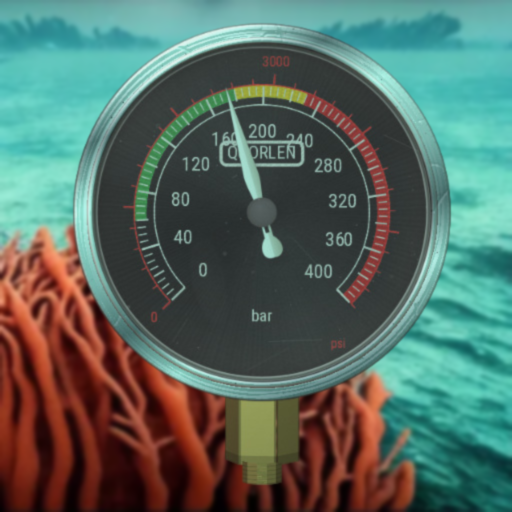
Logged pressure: 175 bar
